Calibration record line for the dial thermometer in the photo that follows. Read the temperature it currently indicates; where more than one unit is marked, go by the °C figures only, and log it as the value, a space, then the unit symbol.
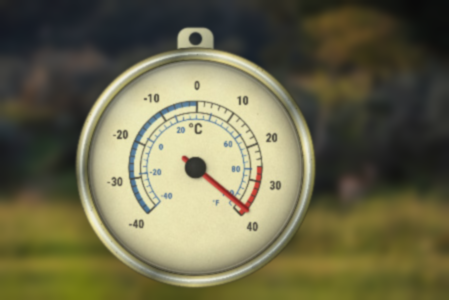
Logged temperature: 38 °C
